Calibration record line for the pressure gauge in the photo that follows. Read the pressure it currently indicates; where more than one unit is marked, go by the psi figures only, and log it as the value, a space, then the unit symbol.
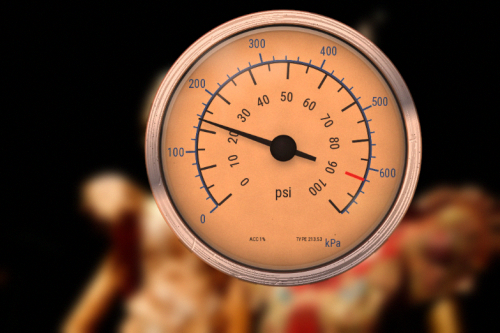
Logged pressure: 22.5 psi
